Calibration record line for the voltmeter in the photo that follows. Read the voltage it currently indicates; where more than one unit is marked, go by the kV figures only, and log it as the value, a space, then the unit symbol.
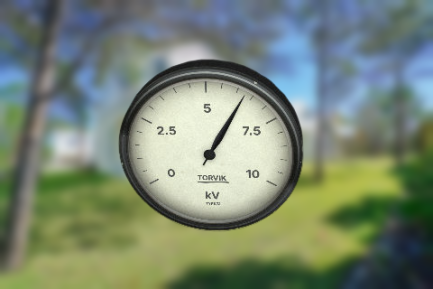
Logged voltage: 6.25 kV
